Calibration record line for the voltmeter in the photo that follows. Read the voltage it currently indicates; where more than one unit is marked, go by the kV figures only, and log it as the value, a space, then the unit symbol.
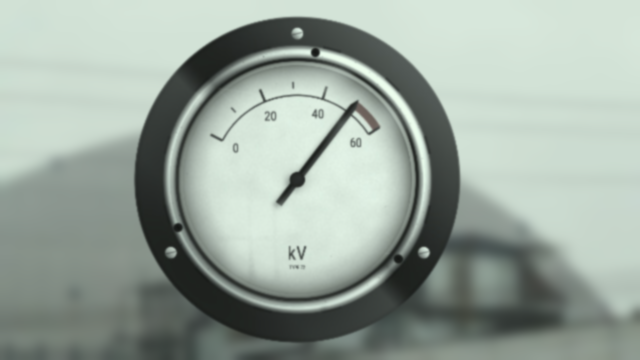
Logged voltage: 50 kV
